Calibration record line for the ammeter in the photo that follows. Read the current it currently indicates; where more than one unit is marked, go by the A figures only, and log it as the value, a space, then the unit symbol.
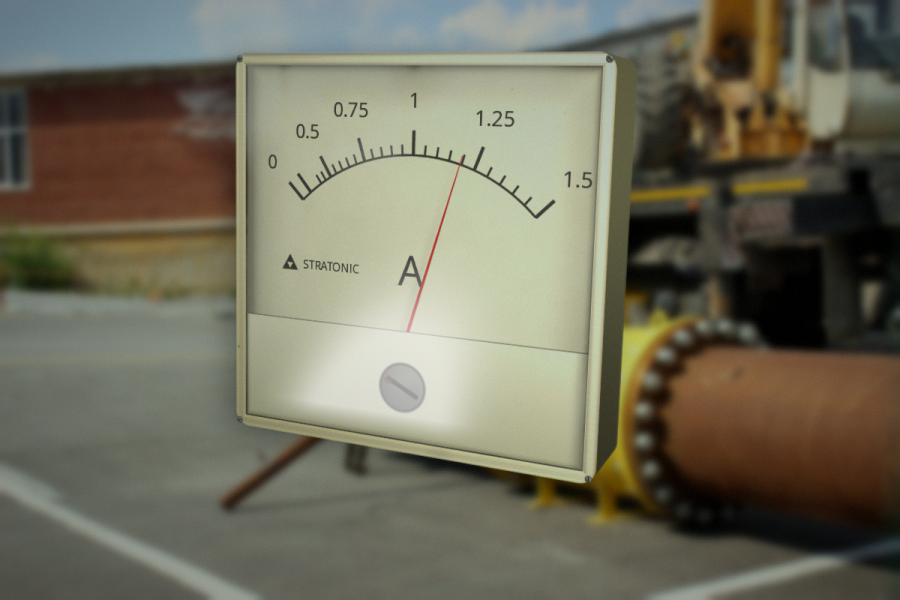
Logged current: 1.2 A
